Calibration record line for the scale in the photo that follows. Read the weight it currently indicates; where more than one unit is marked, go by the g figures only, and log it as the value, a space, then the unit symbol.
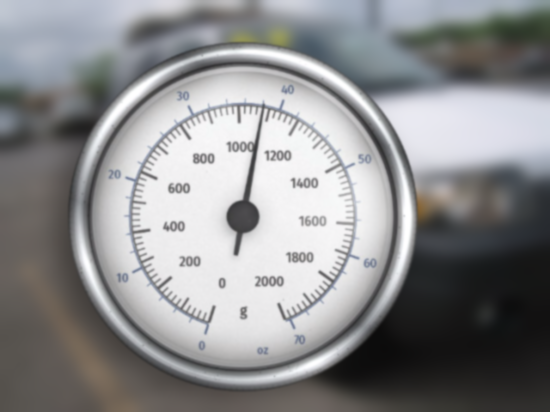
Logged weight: 1080 g
